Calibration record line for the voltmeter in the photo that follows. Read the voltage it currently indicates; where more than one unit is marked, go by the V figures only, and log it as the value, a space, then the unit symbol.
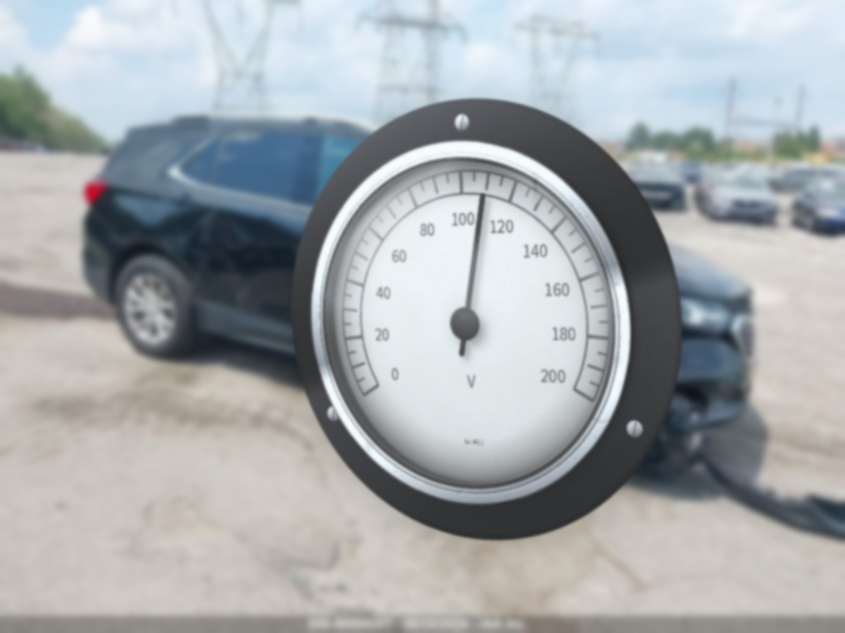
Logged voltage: 110 V
